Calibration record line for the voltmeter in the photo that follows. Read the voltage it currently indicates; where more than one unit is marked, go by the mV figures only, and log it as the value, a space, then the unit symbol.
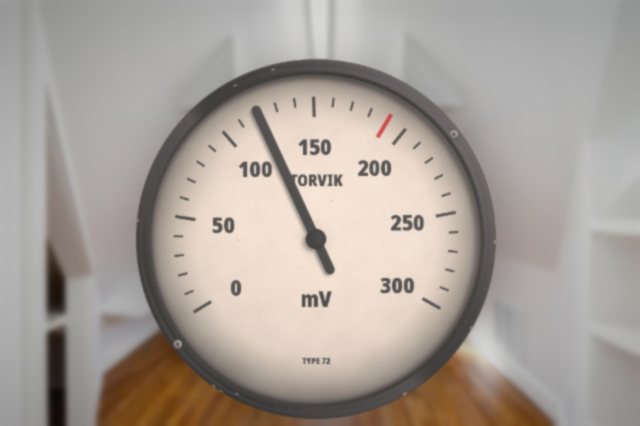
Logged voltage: 120 mV
